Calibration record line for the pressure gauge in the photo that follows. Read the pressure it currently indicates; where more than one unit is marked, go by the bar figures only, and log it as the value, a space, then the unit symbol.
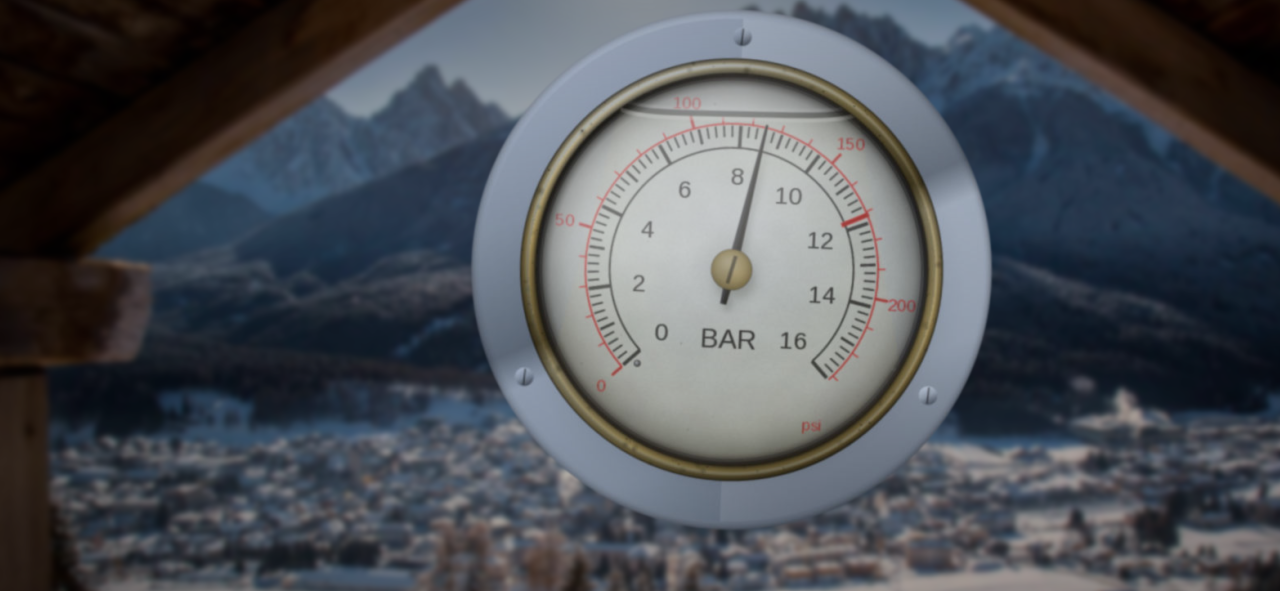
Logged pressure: 8.6 bar
